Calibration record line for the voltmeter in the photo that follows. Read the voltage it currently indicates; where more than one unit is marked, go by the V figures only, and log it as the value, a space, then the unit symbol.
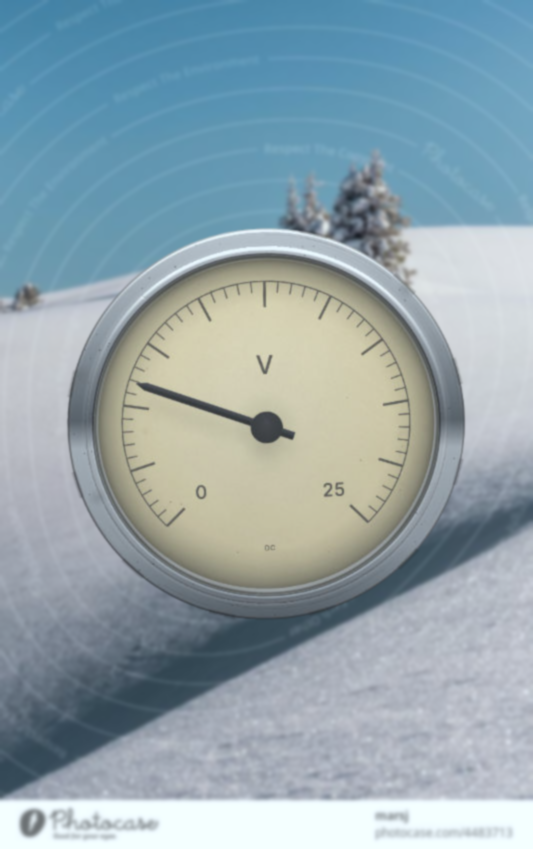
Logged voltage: 6 V
